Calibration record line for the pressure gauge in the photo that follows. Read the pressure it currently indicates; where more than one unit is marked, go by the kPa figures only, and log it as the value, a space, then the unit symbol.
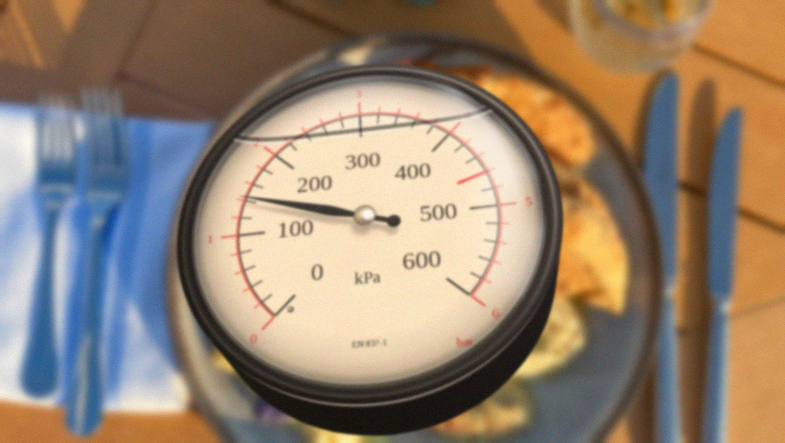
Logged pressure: 140 kPa
